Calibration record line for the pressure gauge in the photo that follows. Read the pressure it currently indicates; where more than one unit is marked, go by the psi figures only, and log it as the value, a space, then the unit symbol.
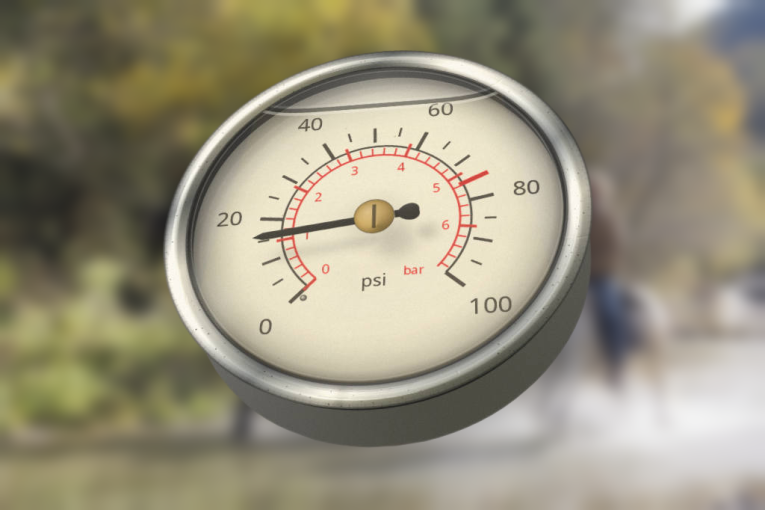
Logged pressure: 15 psi
